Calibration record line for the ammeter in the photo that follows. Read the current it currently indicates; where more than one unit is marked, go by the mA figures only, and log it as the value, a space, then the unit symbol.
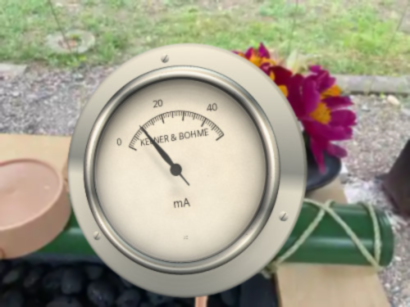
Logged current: 10 mA
